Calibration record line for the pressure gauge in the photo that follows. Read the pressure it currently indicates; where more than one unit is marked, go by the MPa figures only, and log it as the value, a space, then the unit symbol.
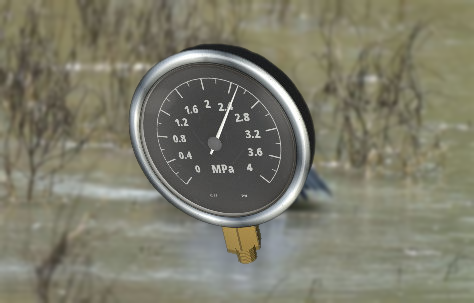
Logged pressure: 2.5 MPa
